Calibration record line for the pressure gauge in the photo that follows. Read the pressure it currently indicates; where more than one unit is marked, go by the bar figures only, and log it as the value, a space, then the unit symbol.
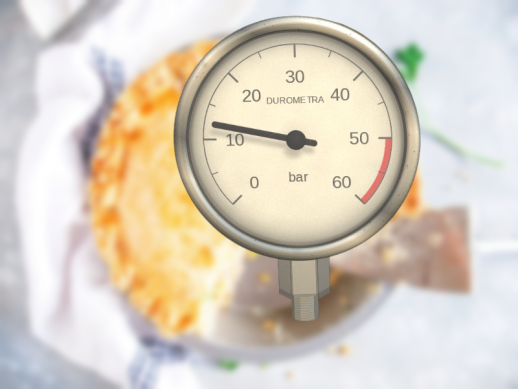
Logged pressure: 12.5 bar
